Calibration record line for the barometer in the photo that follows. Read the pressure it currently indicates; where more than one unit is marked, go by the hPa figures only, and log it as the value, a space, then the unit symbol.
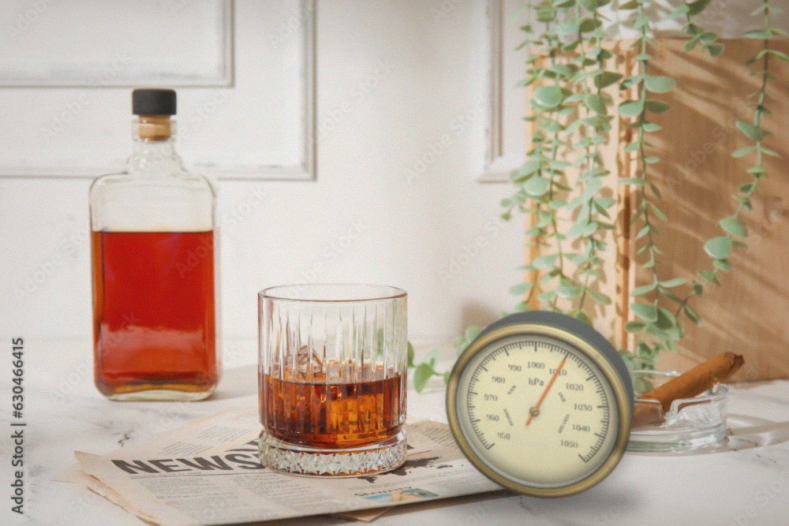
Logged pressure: 1010 hPa
